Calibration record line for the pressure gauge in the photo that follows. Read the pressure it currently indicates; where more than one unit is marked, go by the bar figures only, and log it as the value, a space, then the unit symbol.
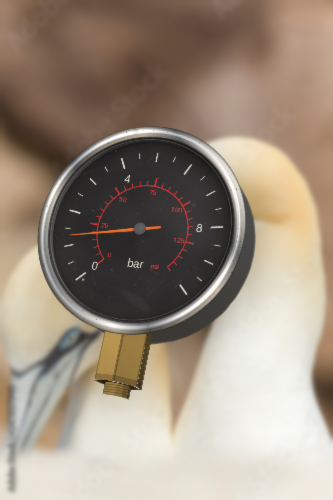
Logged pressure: 1.25 bar
